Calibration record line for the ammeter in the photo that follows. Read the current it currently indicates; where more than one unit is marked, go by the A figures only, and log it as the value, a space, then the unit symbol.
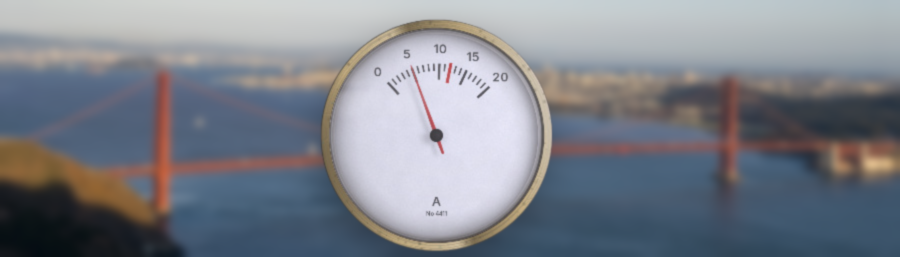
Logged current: 5 A
